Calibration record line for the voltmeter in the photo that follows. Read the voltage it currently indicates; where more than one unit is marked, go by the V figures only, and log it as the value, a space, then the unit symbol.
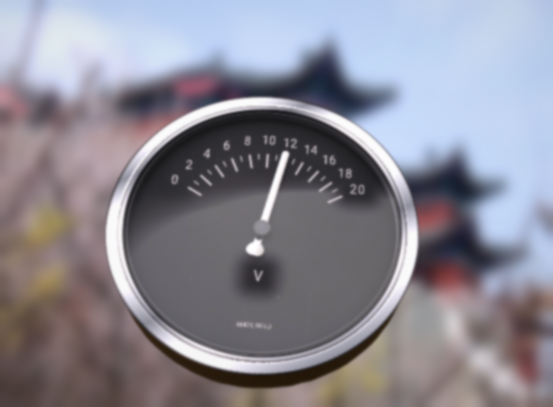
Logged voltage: 12 V
